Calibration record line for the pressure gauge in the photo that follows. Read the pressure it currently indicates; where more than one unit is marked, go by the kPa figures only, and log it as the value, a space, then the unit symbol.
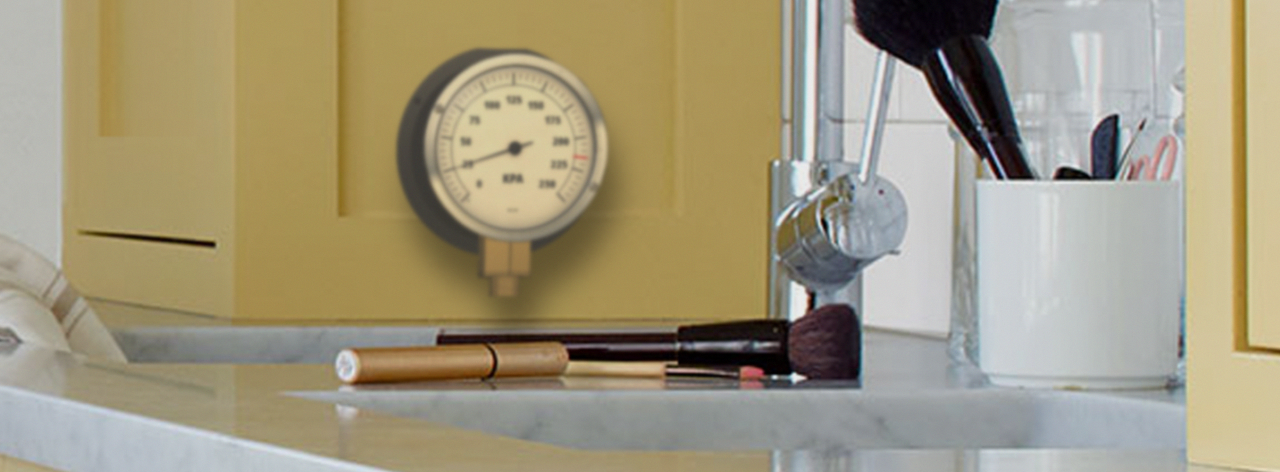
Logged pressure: 25 kPa
